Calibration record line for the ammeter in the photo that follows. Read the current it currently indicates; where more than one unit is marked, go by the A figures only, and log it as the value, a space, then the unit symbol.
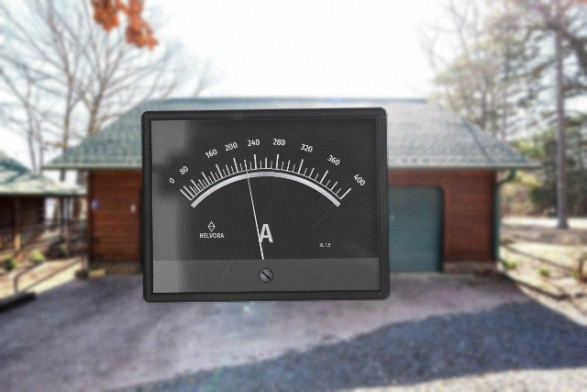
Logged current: 220 A
